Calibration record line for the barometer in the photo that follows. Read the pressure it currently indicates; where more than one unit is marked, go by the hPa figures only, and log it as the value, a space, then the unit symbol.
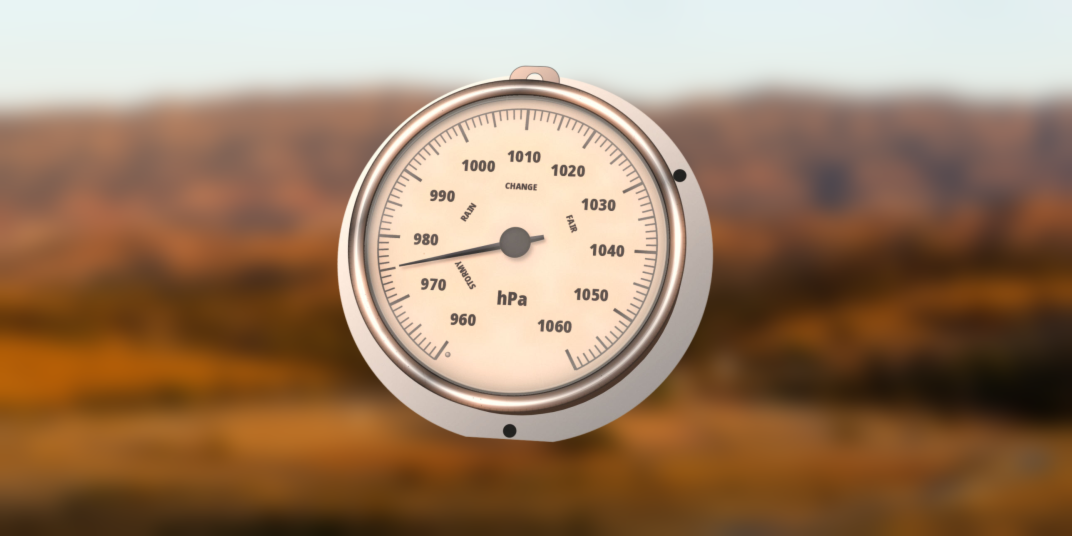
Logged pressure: 975 hPa
